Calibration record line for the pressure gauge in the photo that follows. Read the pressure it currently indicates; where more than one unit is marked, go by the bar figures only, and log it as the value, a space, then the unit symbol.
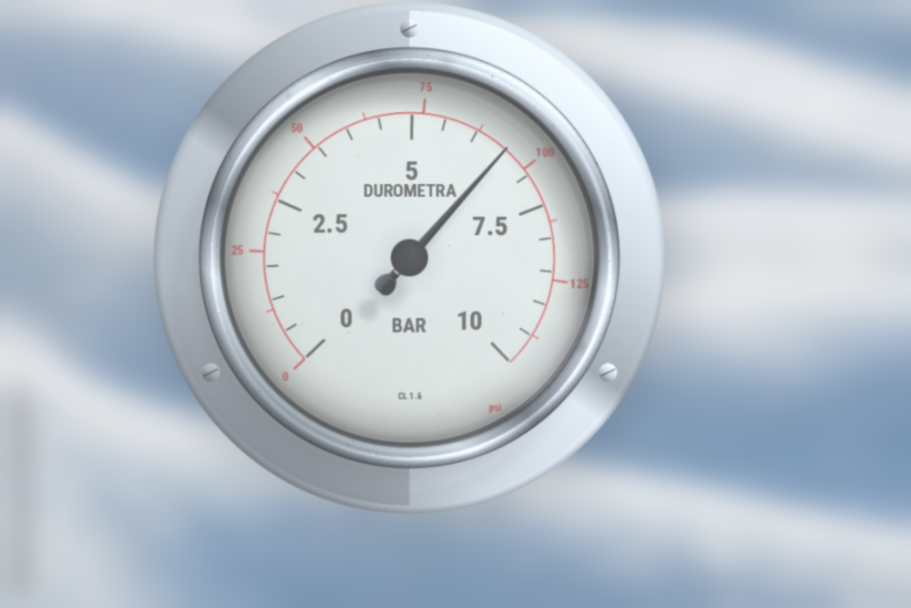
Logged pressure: 6.5 bar
